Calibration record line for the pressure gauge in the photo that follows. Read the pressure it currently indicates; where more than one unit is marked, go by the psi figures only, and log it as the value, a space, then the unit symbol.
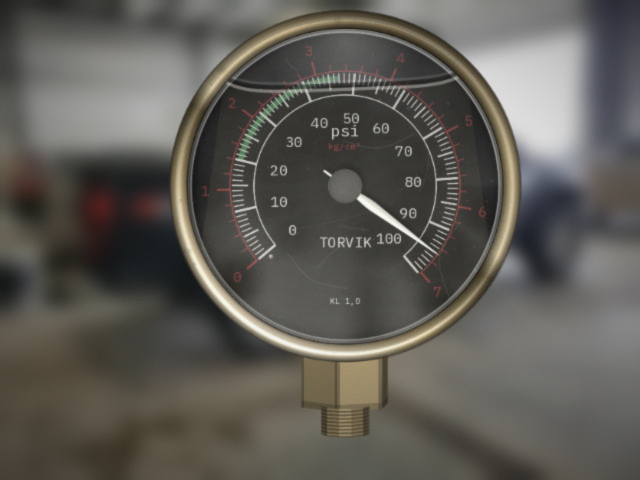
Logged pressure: 95 psi
